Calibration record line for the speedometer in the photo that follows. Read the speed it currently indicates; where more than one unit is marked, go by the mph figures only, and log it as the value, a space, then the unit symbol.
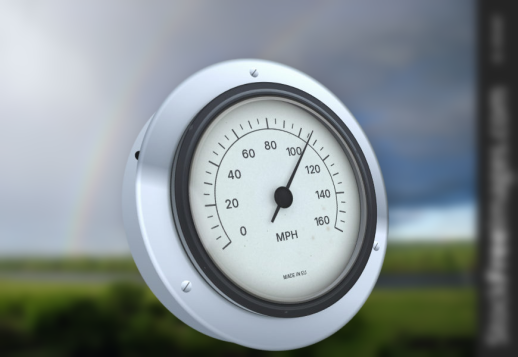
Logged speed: 105 mph
